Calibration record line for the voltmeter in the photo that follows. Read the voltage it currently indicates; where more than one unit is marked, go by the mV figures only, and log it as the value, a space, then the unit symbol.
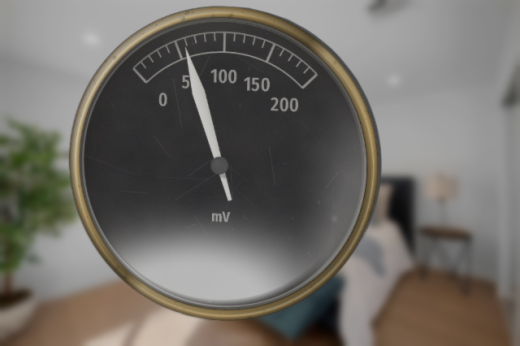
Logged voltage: 60 mV
